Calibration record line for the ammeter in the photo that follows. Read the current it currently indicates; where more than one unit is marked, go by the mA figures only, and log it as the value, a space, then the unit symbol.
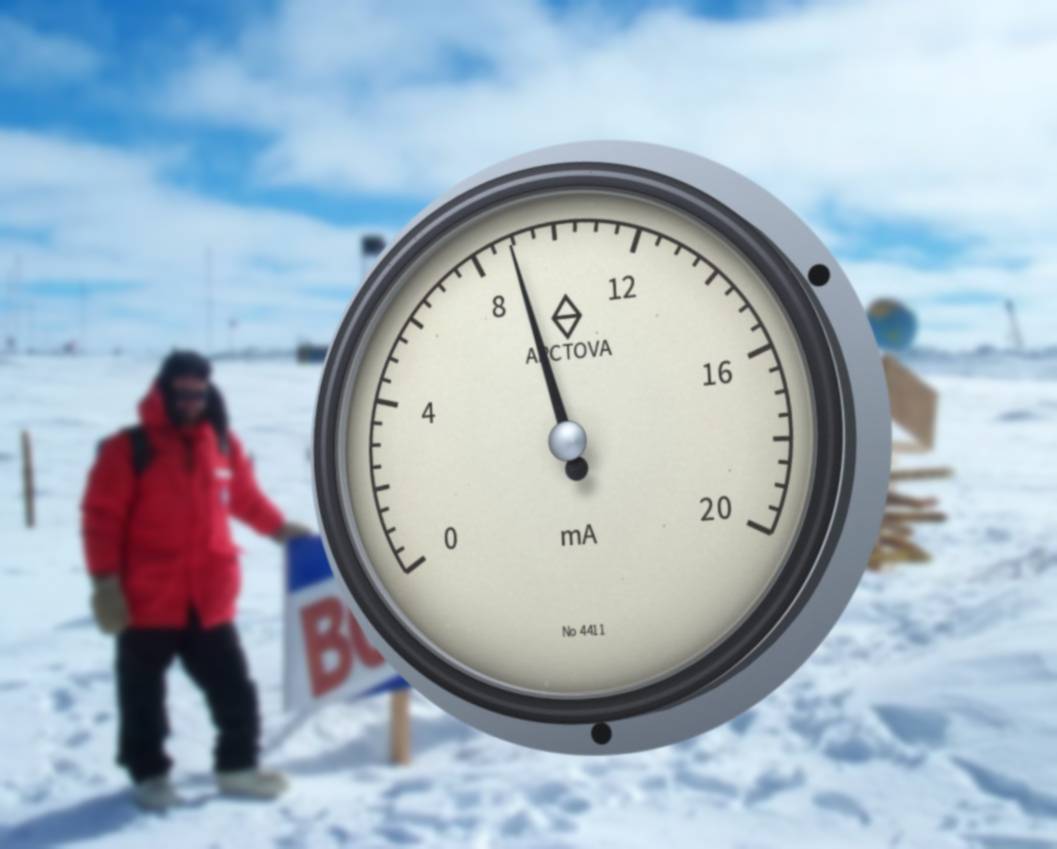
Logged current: 9 mA
